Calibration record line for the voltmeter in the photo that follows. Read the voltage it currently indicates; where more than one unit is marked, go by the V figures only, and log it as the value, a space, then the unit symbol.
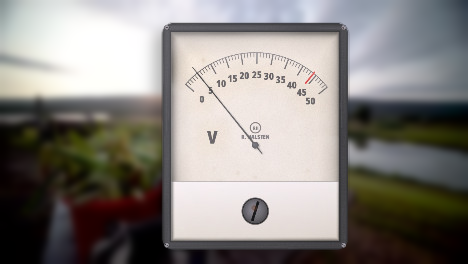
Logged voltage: 5 V
